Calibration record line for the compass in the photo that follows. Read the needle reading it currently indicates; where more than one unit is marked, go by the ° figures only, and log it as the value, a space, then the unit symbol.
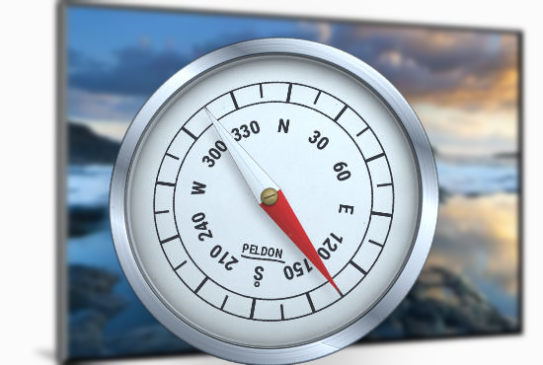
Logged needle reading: 135 °
